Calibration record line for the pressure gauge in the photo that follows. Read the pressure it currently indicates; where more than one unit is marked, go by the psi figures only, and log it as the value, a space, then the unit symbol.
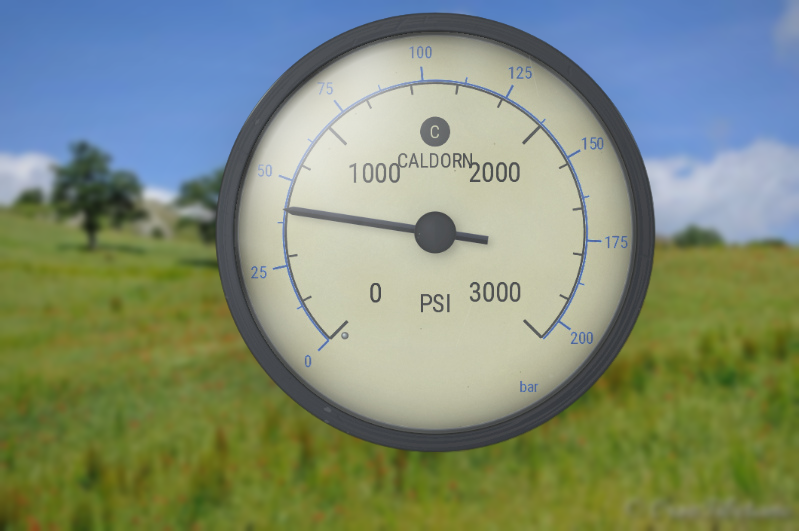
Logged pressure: 600 psi
